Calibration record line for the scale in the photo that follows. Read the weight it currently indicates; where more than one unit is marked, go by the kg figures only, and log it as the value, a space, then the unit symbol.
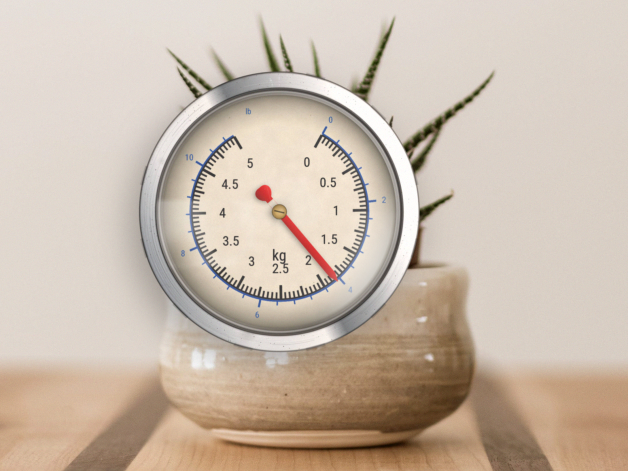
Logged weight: 1.85 kg
